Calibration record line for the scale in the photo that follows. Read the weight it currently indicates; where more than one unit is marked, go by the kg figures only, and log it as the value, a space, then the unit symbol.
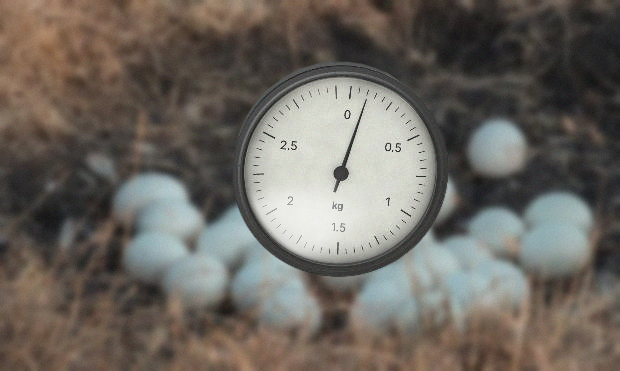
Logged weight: 0.1 kg
